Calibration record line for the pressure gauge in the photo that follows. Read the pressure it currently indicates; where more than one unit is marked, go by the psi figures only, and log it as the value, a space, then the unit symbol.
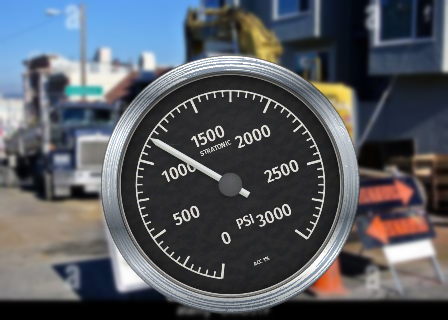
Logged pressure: 1150 psi
